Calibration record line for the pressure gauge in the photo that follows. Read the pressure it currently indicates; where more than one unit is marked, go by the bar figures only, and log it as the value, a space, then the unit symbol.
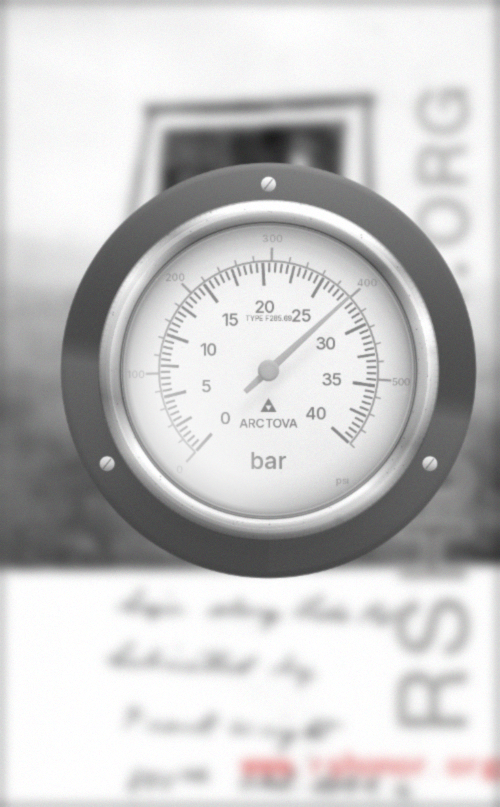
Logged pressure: 27.5 bar
